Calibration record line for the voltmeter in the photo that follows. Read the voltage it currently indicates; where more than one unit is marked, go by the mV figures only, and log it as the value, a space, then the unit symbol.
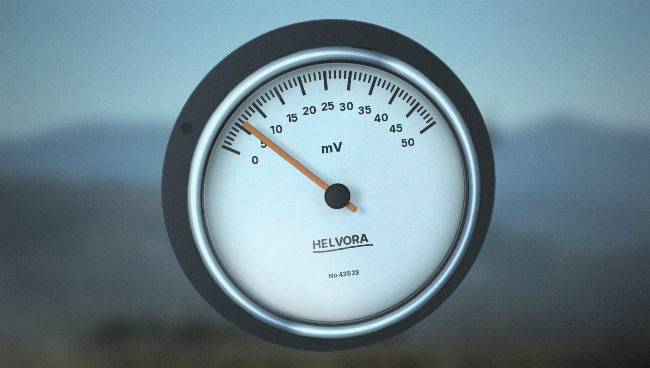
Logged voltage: 6 mV
